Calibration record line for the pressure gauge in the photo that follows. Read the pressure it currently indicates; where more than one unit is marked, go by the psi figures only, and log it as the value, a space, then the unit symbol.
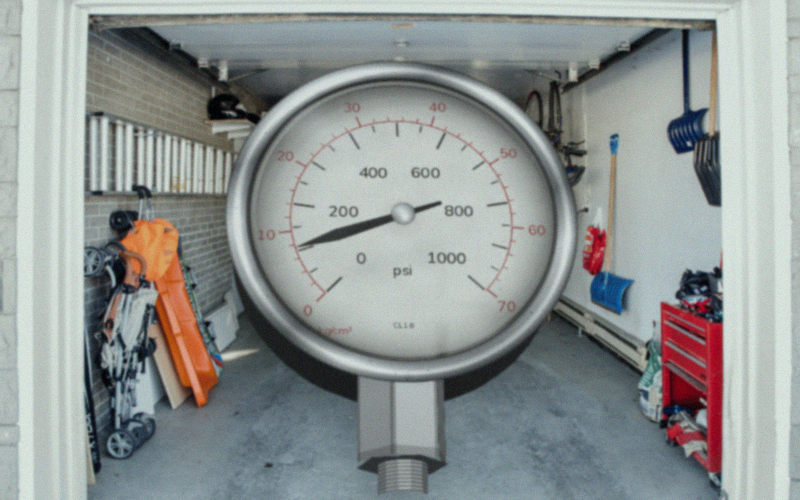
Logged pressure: 100 psi
